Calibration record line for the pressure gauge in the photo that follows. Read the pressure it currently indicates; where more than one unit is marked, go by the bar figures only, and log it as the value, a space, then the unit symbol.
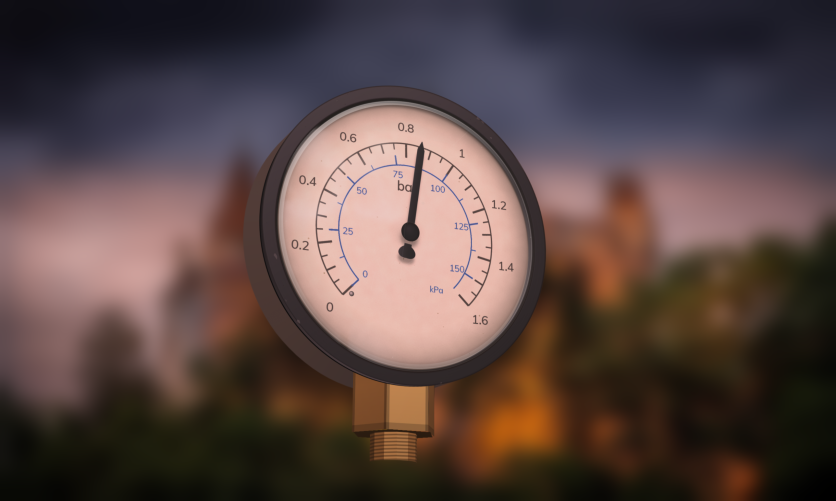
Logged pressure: 0.85 bar
